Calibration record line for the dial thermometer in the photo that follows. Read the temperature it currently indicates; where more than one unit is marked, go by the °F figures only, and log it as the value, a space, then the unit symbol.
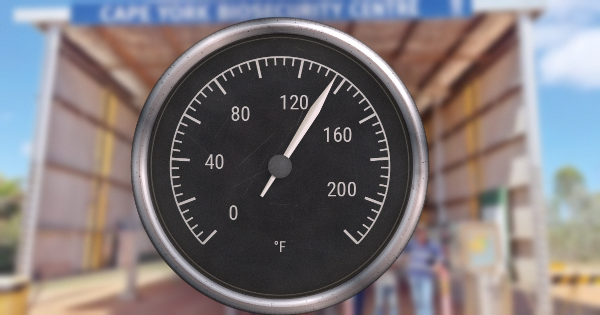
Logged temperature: 136 °F
